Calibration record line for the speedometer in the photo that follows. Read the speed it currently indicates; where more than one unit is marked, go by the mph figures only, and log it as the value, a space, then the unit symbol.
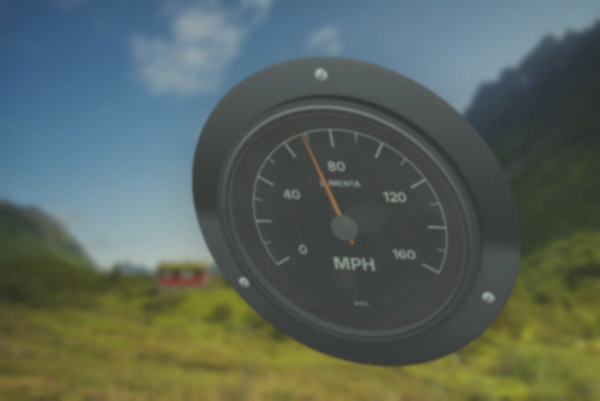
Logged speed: 70 mph
